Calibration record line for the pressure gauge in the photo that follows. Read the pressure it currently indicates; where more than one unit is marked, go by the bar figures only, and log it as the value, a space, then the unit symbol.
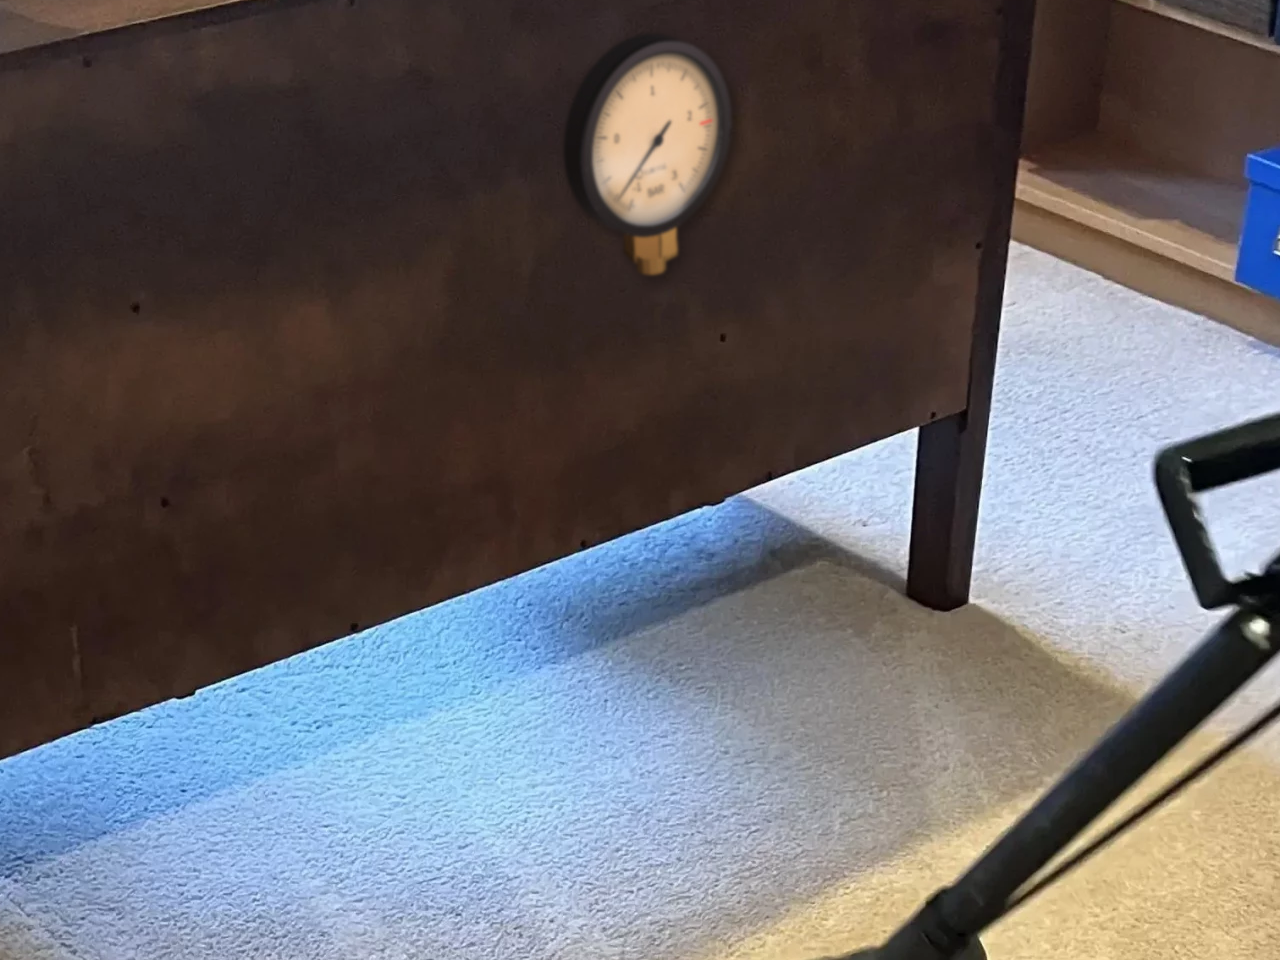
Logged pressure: -0.75 bar
